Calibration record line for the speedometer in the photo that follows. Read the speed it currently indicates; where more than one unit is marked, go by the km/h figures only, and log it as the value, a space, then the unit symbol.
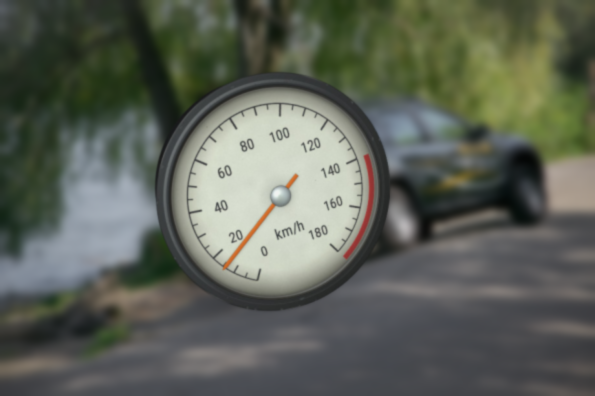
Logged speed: 15 km/h
